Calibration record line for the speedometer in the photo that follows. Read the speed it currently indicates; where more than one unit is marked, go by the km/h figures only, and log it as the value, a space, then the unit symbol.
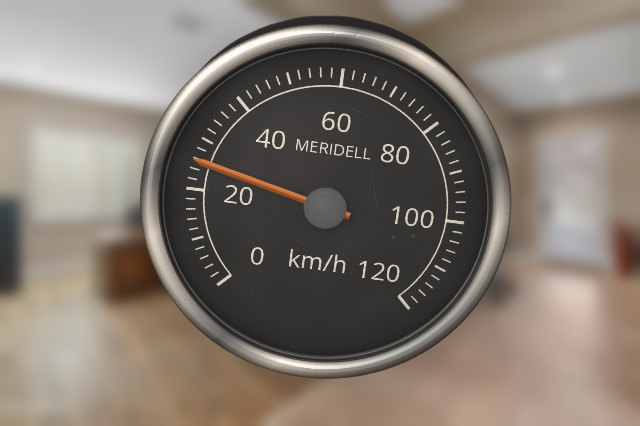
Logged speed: 26 km/h
